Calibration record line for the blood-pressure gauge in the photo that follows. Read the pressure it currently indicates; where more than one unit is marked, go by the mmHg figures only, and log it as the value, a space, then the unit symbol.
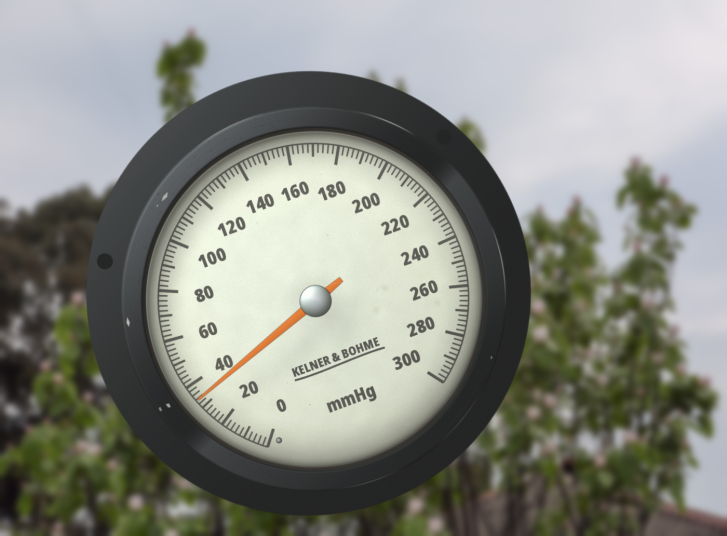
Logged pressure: 34 mmHg
